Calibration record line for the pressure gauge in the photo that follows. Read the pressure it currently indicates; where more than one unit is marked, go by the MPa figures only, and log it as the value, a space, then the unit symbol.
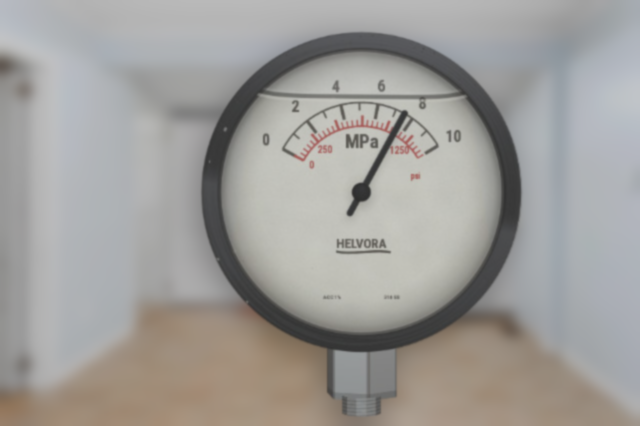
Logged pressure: 7.5 MPa
